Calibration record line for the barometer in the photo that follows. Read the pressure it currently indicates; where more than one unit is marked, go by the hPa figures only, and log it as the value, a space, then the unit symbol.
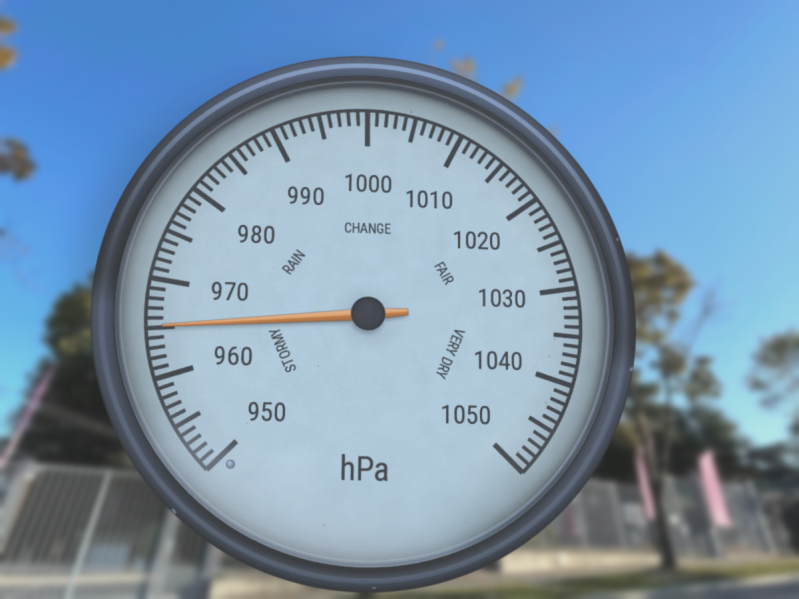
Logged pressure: 965 hPa
